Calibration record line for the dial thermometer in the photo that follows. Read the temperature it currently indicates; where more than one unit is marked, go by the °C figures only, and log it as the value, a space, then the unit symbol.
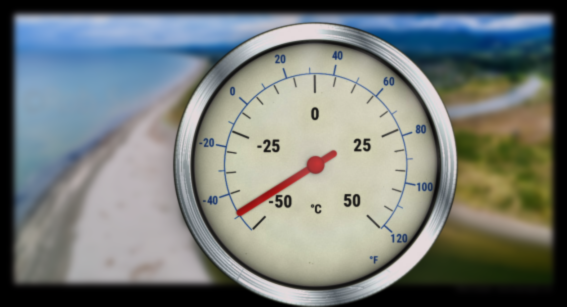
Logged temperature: -45 °C
